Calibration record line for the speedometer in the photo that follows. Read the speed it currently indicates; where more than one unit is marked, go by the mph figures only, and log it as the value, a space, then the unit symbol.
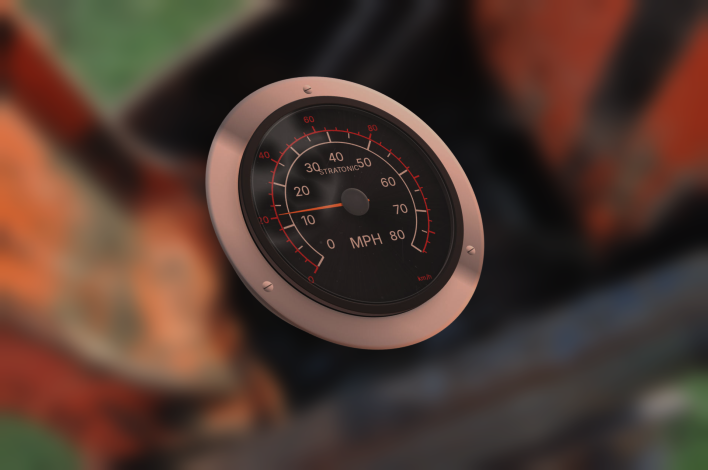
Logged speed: 12.5 mph
